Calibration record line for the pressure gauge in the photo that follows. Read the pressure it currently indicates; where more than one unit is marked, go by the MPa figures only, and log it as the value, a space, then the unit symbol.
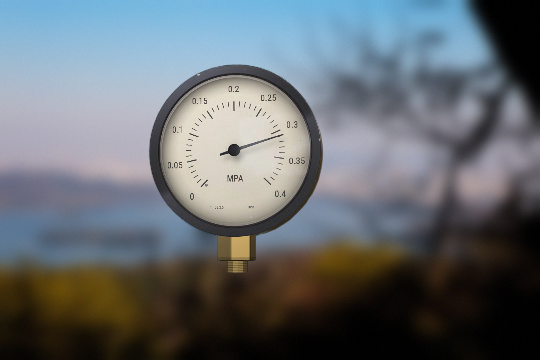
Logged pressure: 0.31 MPa
